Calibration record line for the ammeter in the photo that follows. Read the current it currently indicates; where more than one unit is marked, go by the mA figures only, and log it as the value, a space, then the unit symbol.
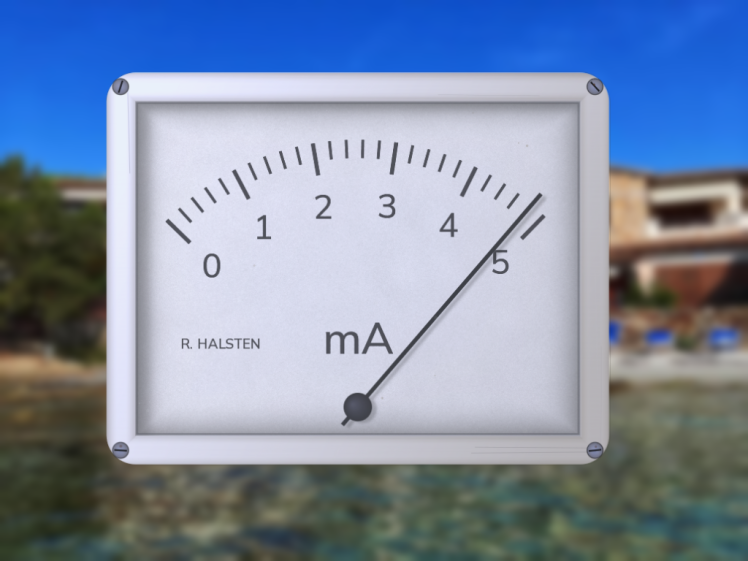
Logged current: 4.8 mA
